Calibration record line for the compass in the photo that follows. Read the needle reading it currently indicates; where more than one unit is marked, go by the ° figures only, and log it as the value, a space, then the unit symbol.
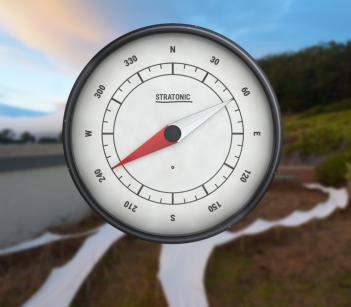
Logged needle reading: 240 °
